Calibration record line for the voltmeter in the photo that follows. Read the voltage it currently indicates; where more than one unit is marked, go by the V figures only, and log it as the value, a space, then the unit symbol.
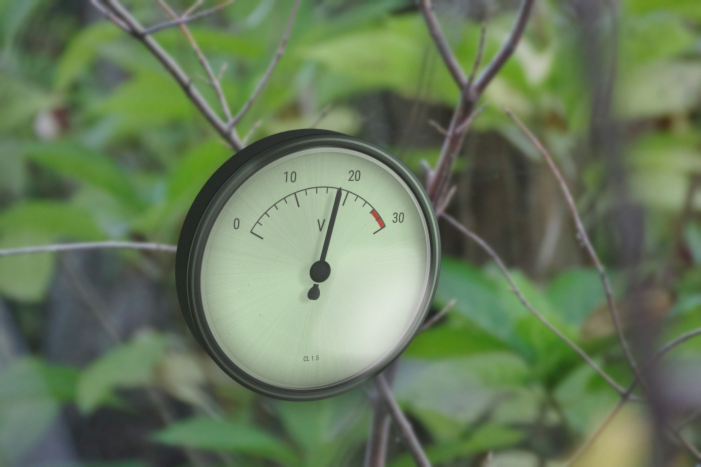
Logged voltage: 18 V
